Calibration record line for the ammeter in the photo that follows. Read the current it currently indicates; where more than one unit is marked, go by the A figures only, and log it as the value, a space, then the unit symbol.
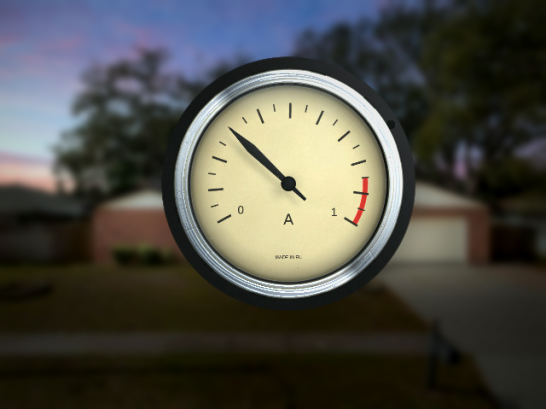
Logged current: 0.3 A
